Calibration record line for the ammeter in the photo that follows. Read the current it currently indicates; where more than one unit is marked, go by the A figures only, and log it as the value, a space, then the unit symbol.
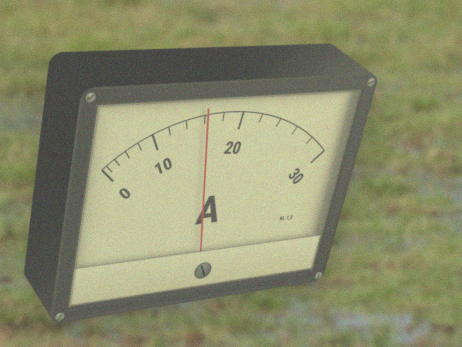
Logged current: 16 A
